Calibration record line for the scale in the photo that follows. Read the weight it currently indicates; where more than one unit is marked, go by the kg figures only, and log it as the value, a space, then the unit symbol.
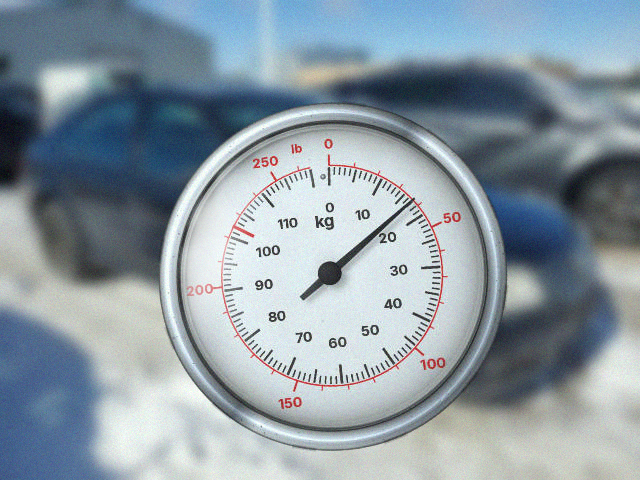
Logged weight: 17 kg
